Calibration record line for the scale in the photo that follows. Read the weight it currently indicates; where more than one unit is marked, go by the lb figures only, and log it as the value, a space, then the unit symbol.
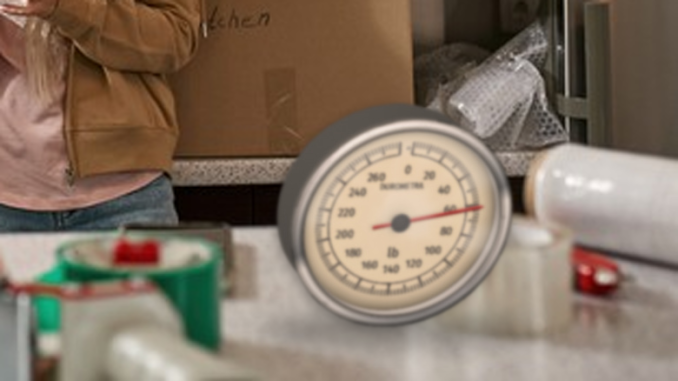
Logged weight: 60 lb
